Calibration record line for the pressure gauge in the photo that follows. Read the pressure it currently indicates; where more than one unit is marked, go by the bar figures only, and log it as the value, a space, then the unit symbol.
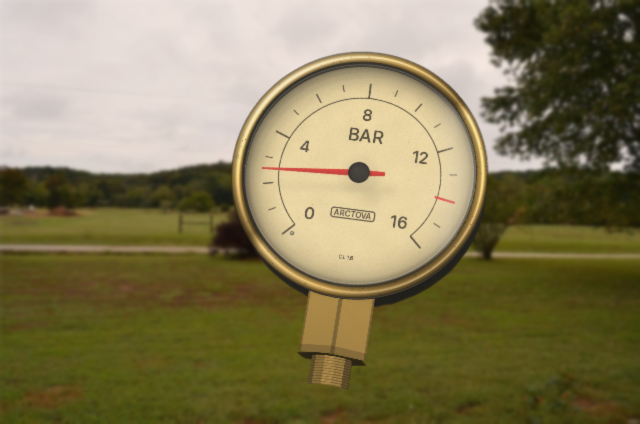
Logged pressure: 2.5 bar
